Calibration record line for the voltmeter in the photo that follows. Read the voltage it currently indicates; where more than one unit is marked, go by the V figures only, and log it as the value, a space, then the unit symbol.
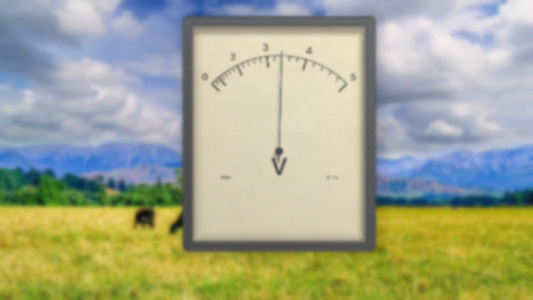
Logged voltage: 3.4 V
